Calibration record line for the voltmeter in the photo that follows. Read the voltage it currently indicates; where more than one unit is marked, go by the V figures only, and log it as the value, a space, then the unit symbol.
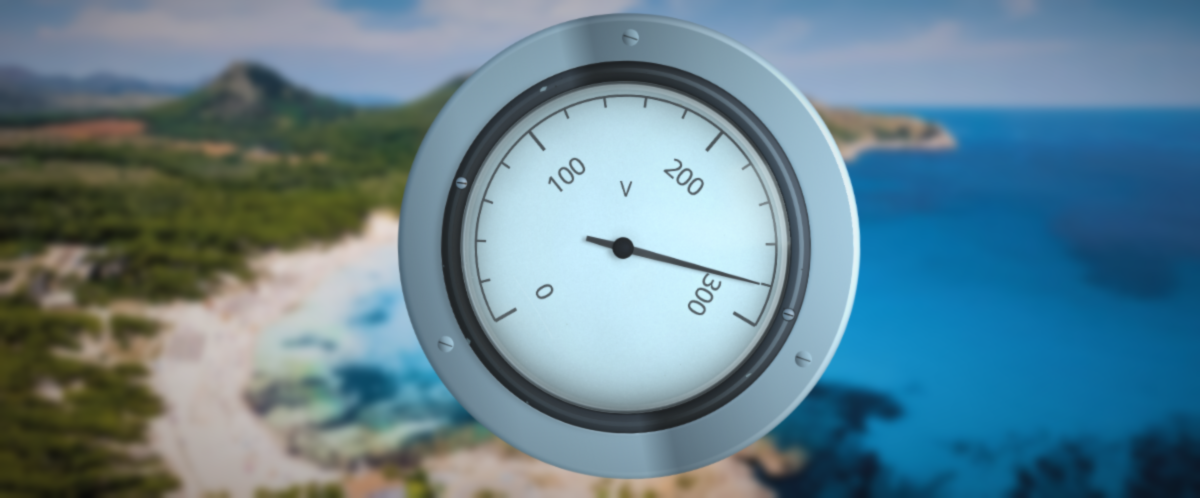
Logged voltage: 280 V
